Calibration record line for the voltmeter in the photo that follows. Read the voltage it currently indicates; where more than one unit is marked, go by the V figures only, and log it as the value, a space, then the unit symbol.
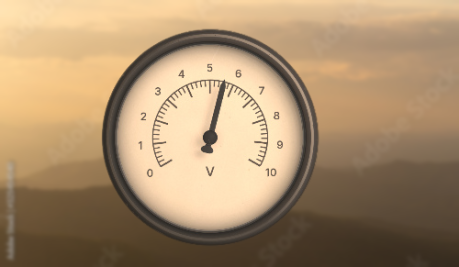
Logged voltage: 5.6 V
